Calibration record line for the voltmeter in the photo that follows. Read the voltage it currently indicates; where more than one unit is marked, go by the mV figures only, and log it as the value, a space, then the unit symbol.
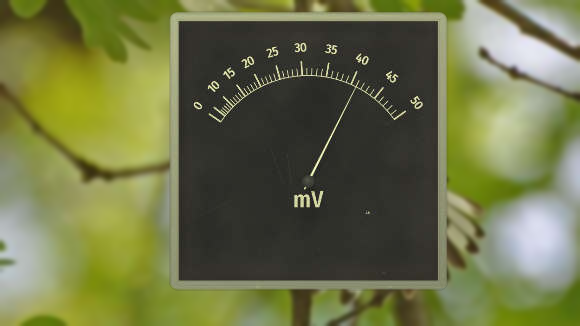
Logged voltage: 41 mV
